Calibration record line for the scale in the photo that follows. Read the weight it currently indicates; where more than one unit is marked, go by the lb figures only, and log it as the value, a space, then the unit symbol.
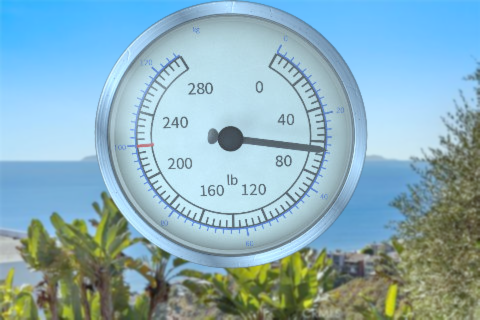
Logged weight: 64 lb
